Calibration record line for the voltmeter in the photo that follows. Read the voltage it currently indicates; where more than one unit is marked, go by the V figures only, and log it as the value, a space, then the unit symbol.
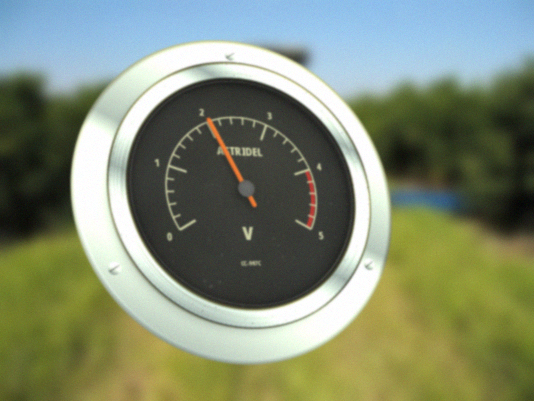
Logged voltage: 2 V
